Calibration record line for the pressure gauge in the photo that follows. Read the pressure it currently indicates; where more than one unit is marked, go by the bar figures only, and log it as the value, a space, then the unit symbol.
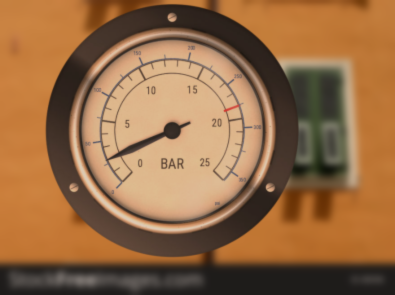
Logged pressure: 2 bar
